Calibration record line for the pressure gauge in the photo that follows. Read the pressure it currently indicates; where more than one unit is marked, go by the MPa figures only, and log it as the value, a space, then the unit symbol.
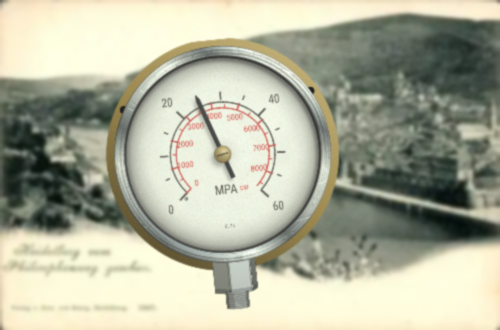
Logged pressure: 25 MPa
